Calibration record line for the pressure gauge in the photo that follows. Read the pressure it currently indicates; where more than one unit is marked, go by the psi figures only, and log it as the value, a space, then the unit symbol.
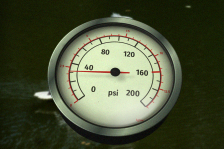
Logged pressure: 30 psi
